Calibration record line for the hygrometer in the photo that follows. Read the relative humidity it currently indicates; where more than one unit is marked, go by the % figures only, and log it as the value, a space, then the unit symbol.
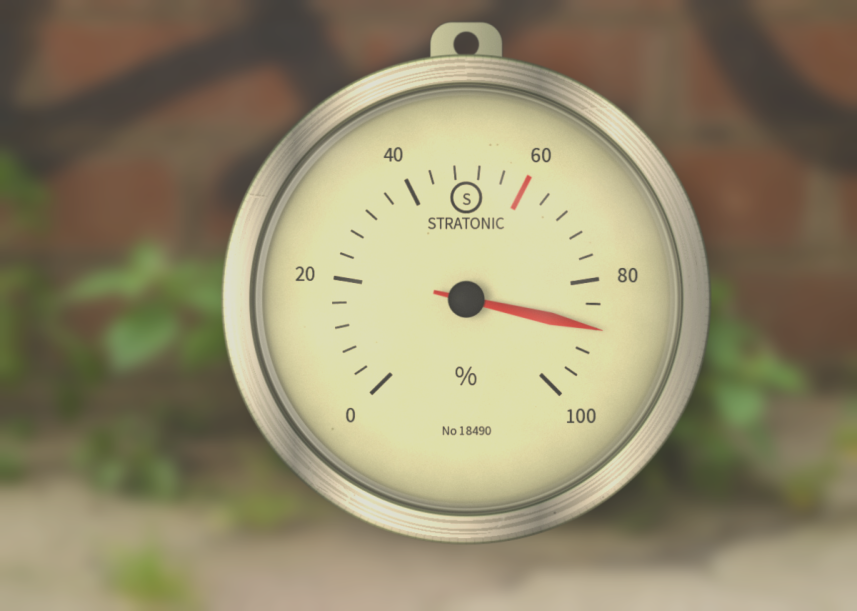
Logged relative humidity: 88 %
